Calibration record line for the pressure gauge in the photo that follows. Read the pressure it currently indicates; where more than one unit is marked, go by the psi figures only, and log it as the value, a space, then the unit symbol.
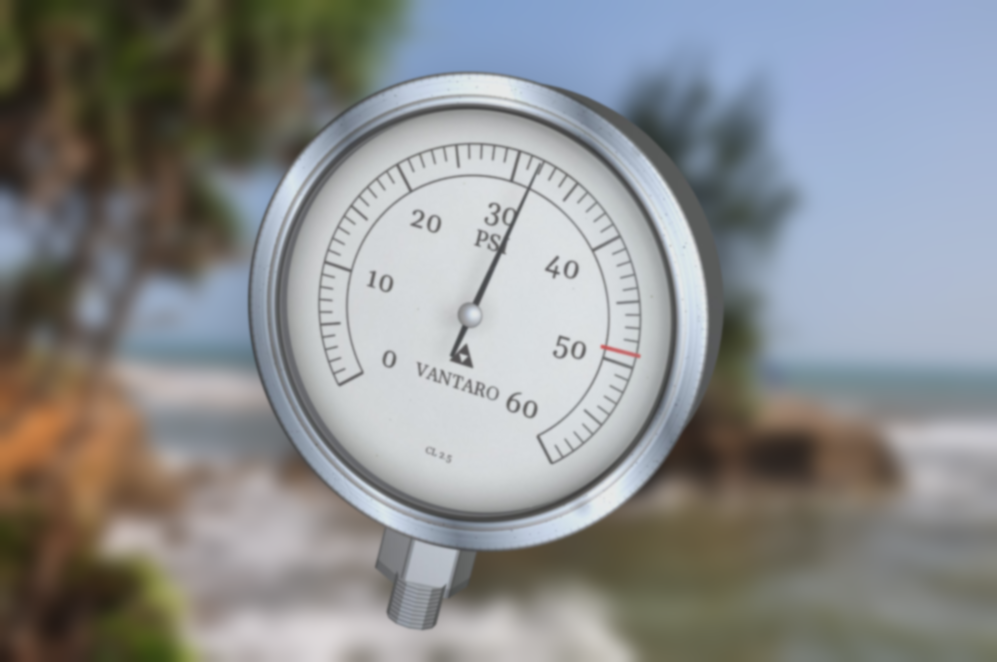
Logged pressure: 32 psi
